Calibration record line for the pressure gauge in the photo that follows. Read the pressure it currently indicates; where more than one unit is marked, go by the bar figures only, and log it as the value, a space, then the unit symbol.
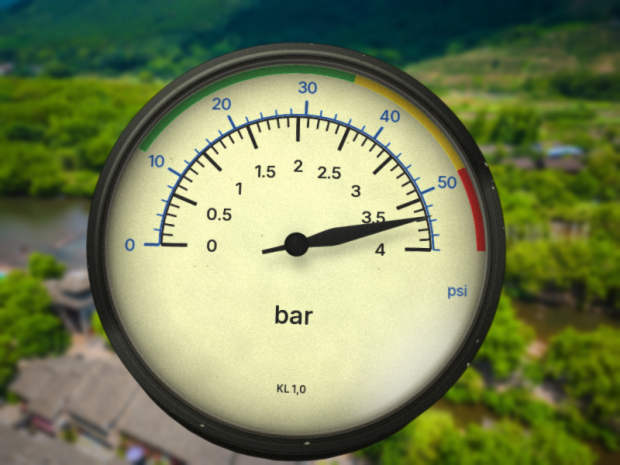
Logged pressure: 3.7 bar
